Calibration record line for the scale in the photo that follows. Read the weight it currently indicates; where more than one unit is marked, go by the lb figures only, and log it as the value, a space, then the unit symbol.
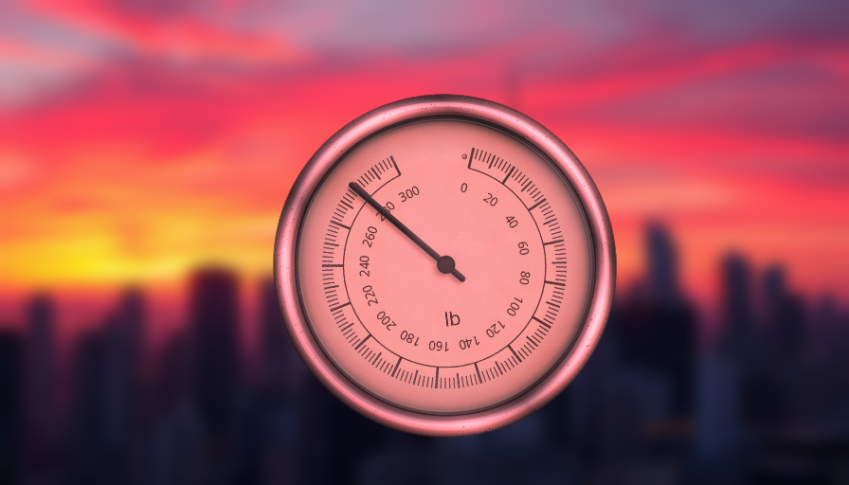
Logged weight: 278 lb
